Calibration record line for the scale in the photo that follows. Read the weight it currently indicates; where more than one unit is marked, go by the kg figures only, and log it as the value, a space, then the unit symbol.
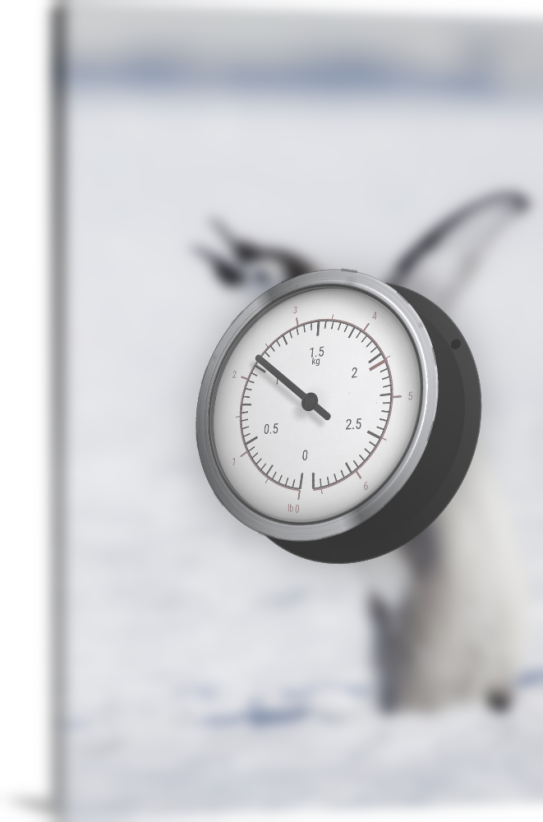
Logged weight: 1.05 kg
